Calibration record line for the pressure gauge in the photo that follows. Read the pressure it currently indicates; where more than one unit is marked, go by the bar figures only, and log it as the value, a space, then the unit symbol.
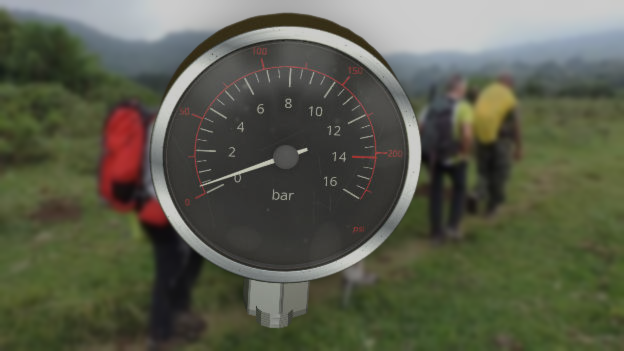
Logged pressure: 0.5 bar
